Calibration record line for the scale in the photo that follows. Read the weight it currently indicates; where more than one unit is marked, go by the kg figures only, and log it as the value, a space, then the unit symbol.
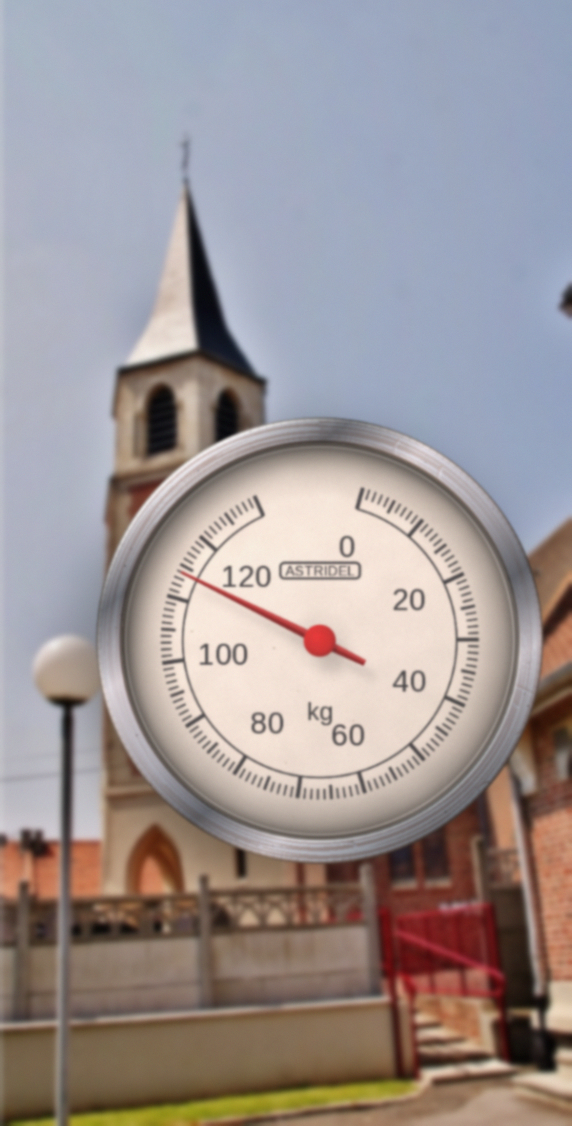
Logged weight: 114 kg
